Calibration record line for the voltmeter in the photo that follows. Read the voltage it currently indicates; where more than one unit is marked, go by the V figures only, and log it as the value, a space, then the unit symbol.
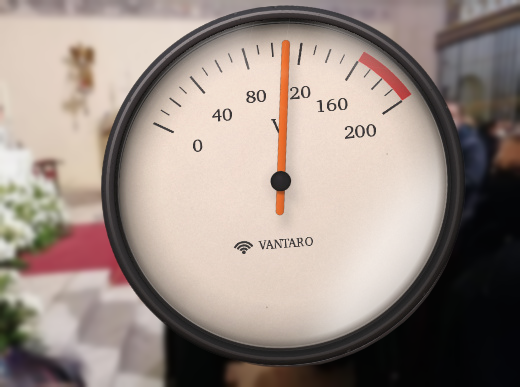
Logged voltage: 110 V
